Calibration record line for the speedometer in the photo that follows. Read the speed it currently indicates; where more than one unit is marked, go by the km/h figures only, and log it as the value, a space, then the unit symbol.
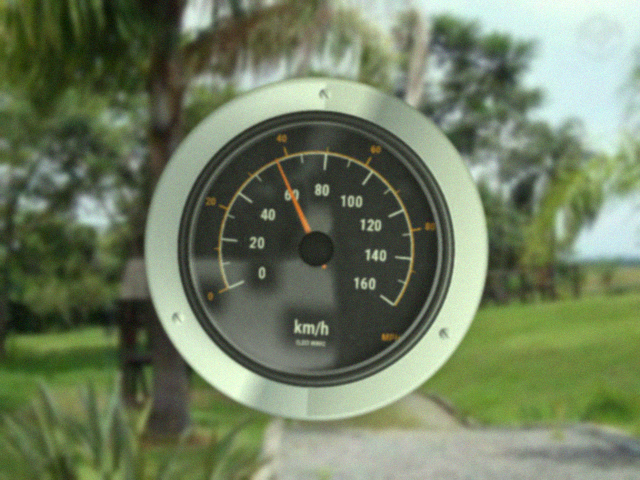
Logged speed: 60 km/h
